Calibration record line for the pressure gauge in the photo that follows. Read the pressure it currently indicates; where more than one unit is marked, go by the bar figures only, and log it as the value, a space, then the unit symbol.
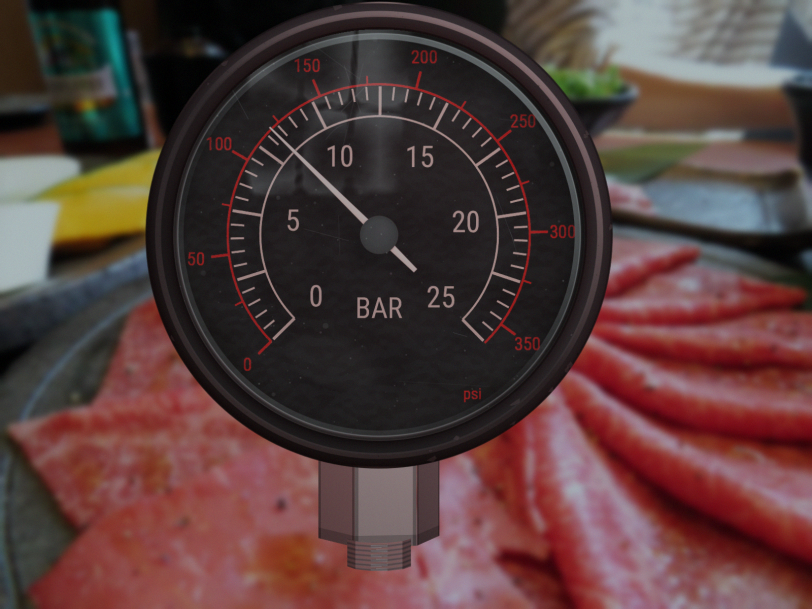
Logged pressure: 8.25 bar
